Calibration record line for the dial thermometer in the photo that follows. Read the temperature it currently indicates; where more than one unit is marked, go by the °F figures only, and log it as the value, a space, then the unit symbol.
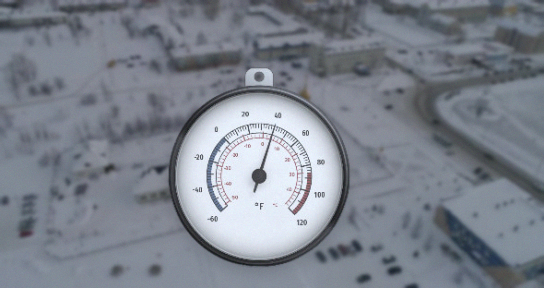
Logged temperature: 40 °F
